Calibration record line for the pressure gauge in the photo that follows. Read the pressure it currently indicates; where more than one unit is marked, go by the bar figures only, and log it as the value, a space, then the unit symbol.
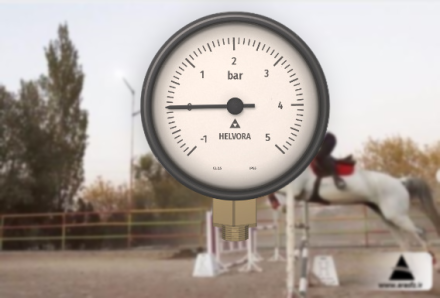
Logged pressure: 0 bar
